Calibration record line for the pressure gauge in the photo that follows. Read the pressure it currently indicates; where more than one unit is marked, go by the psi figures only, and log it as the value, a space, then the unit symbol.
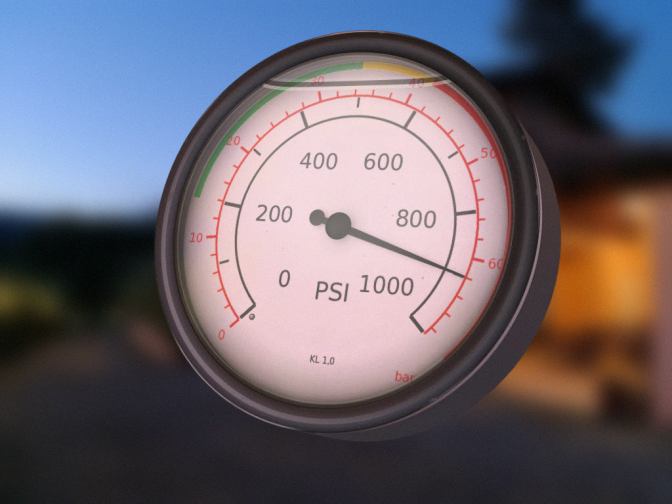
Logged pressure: 900 psi
